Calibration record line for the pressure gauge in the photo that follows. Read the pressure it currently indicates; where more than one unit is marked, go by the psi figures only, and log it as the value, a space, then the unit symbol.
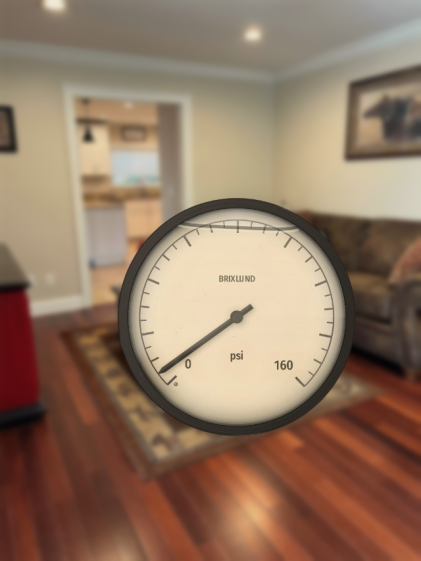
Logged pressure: 5 psi
